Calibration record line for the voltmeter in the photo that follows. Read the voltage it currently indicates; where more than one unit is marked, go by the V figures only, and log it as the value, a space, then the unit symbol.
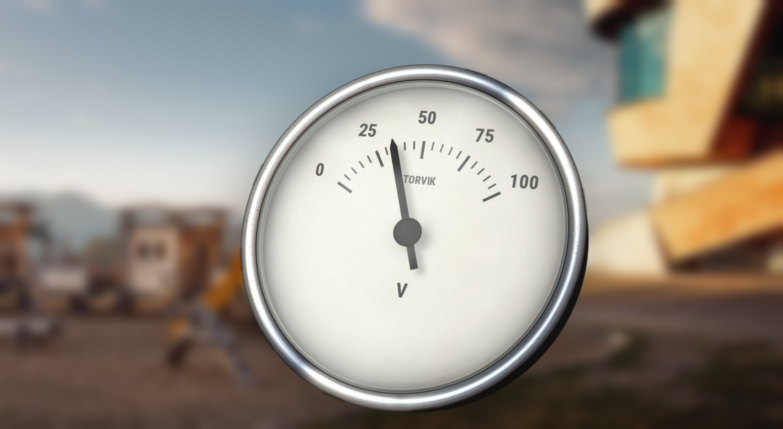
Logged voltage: 35 V
